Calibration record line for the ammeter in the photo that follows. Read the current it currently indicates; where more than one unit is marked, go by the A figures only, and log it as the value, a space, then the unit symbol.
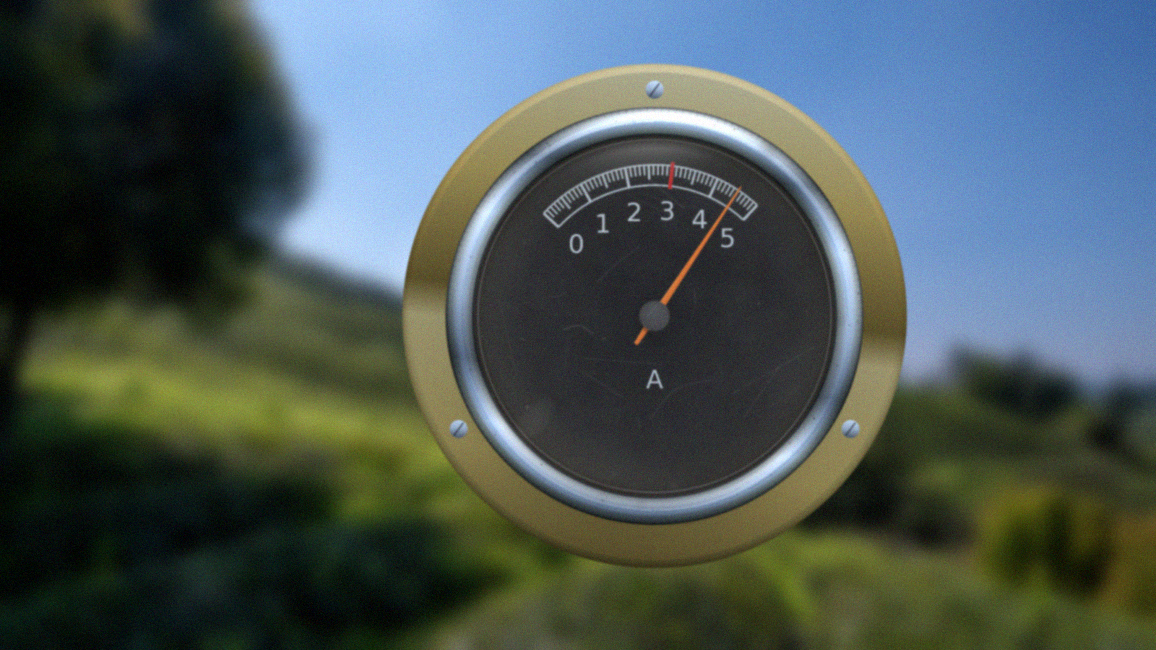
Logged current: 4.5 A
